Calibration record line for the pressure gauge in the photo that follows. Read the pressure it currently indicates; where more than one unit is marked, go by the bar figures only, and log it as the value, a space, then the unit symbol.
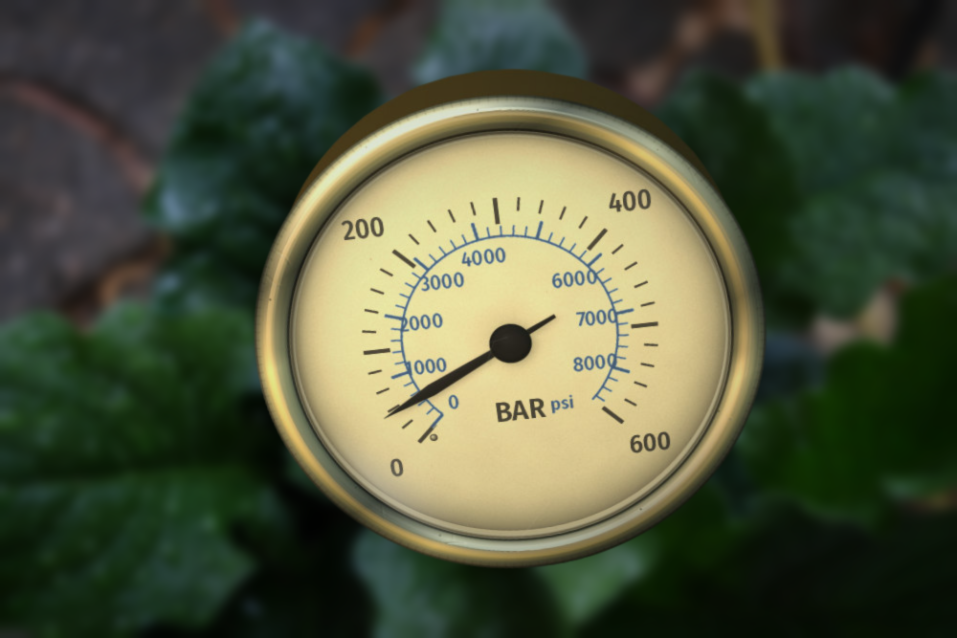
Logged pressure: 40 bar
